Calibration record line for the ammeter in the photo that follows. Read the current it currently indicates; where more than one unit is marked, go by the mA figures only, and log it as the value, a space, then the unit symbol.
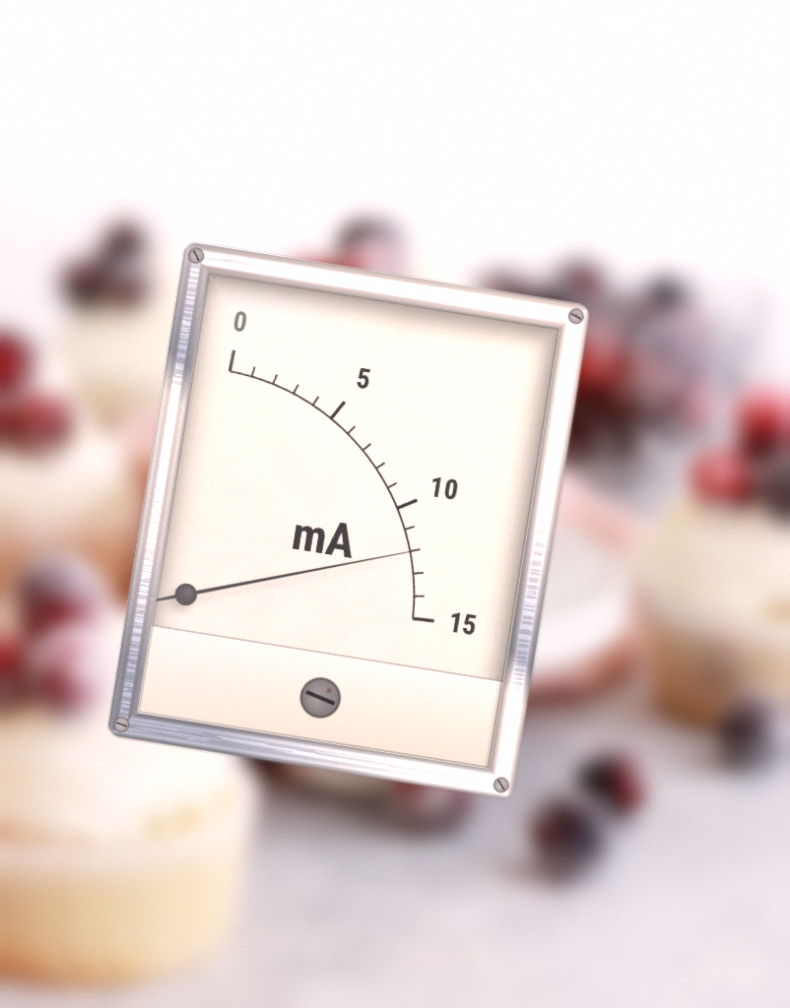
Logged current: 12 mA
